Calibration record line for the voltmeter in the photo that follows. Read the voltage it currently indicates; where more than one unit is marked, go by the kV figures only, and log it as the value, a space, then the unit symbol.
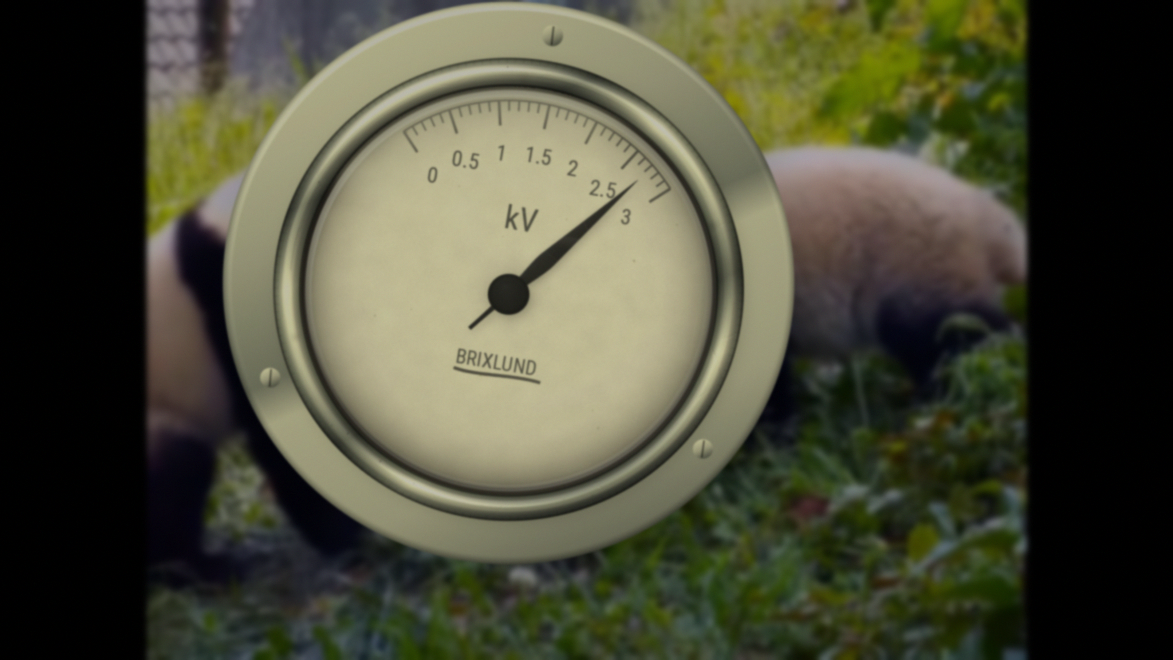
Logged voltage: 2.7 kV
